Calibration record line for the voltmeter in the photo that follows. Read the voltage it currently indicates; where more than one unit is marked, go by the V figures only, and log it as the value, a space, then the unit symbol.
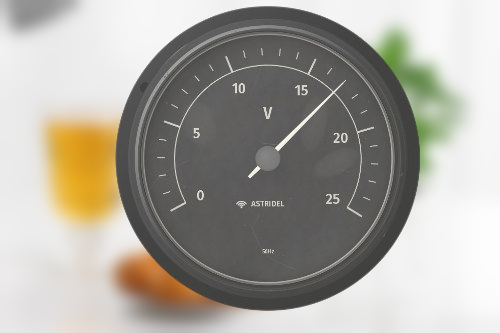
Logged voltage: 17 V
